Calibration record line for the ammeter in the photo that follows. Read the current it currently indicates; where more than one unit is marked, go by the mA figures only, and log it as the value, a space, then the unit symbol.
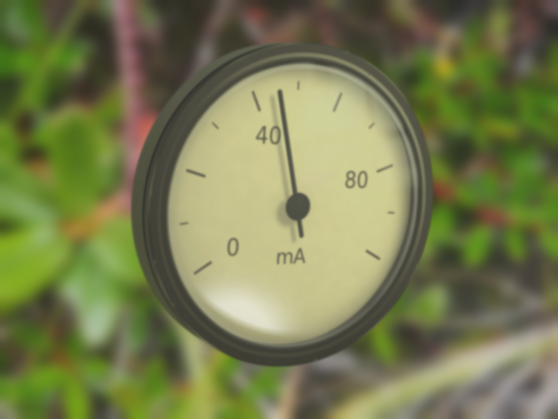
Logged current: 45 mA
